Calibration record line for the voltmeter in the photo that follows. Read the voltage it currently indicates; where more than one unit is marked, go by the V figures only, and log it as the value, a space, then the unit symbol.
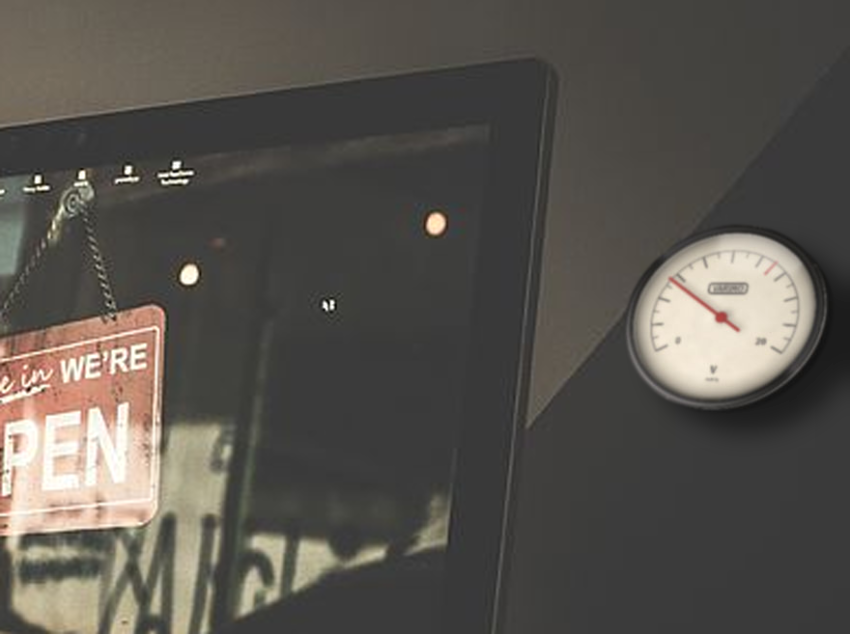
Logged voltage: 5.5 V
